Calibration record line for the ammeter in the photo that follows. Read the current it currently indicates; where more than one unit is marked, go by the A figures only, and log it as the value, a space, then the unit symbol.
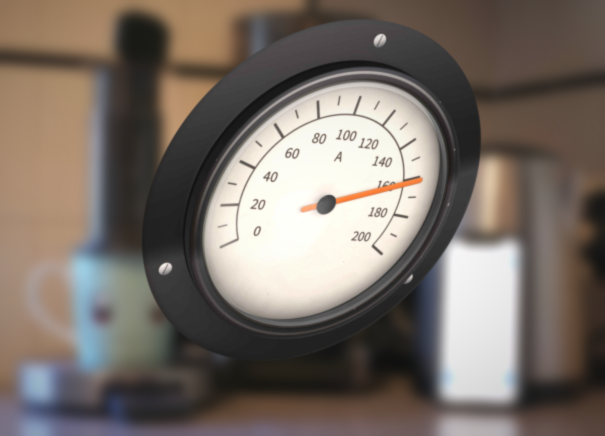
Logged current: 160 A
